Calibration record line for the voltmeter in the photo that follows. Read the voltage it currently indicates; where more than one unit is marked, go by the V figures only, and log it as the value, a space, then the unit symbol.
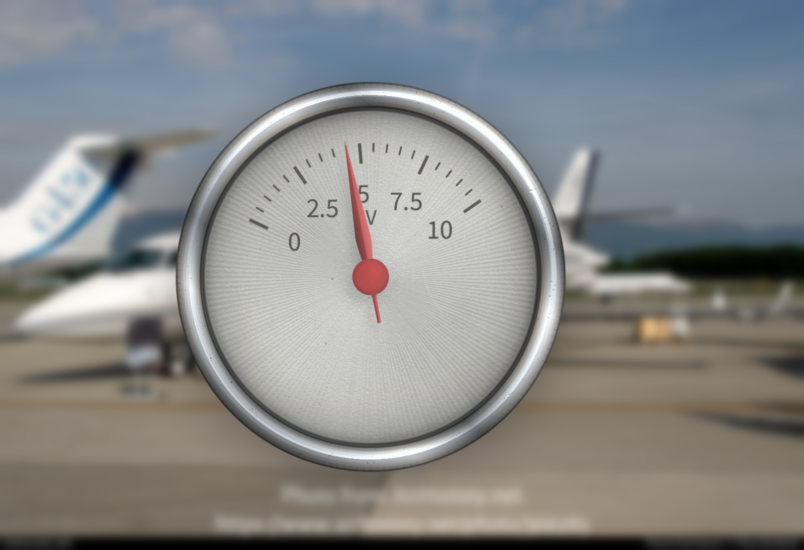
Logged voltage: 4.5 V
